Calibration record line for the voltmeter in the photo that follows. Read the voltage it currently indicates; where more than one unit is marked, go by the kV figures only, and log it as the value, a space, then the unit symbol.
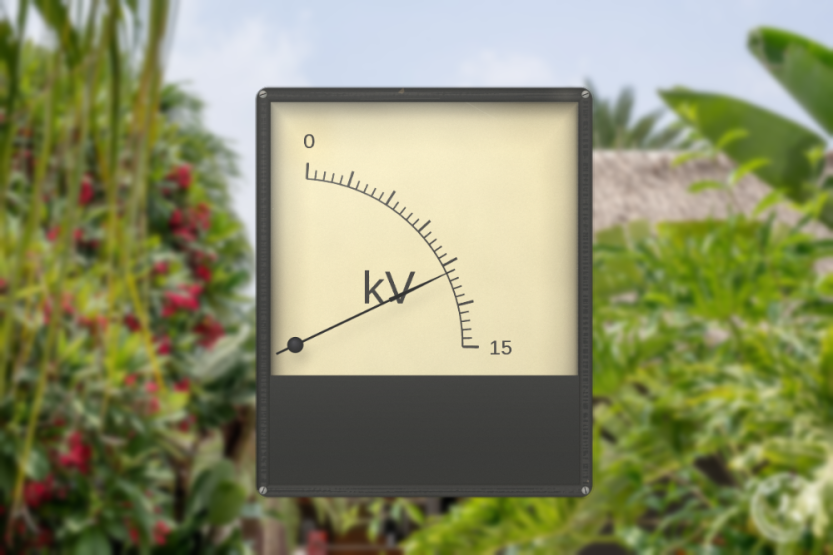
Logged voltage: 10.5 kV
